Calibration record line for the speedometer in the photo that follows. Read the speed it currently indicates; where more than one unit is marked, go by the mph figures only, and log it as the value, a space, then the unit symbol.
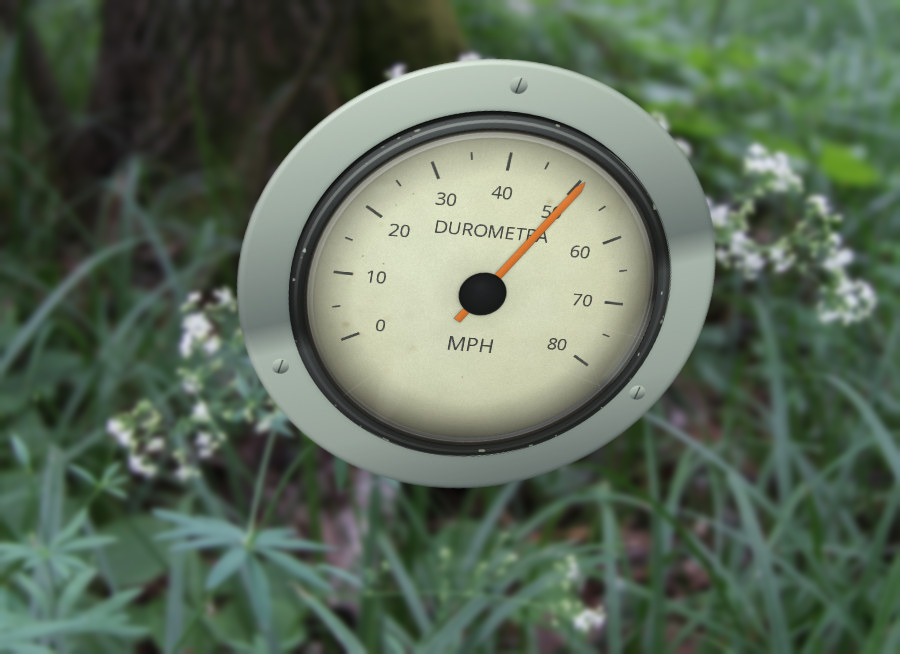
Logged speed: 50 mph
